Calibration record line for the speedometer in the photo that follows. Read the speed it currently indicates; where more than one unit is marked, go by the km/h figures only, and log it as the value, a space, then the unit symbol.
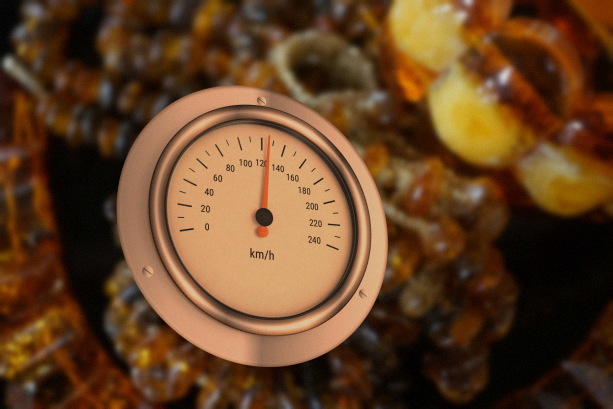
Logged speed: 125 km/h
